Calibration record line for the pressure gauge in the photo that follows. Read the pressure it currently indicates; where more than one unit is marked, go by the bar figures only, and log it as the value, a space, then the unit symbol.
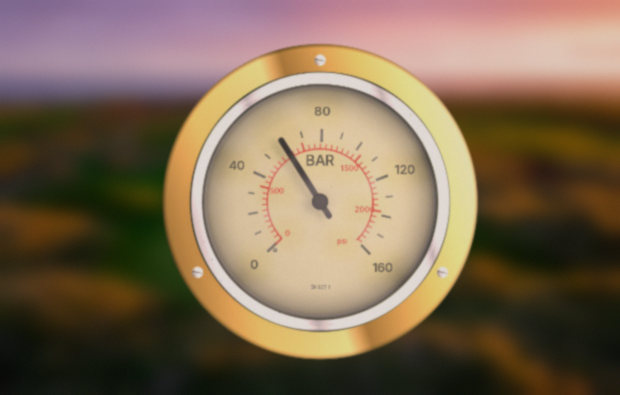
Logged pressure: 60 bar
